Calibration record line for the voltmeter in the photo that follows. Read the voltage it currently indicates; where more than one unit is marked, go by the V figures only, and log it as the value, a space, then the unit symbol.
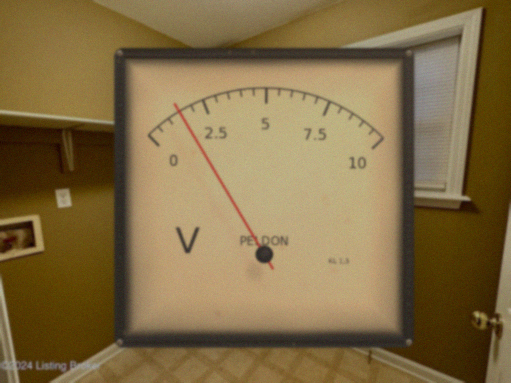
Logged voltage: 1.5 V
